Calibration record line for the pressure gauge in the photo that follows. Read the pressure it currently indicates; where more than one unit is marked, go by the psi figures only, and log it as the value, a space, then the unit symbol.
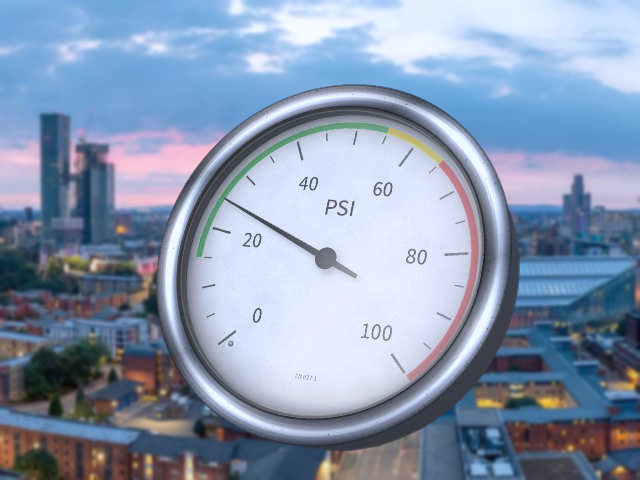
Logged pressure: 25 psi
